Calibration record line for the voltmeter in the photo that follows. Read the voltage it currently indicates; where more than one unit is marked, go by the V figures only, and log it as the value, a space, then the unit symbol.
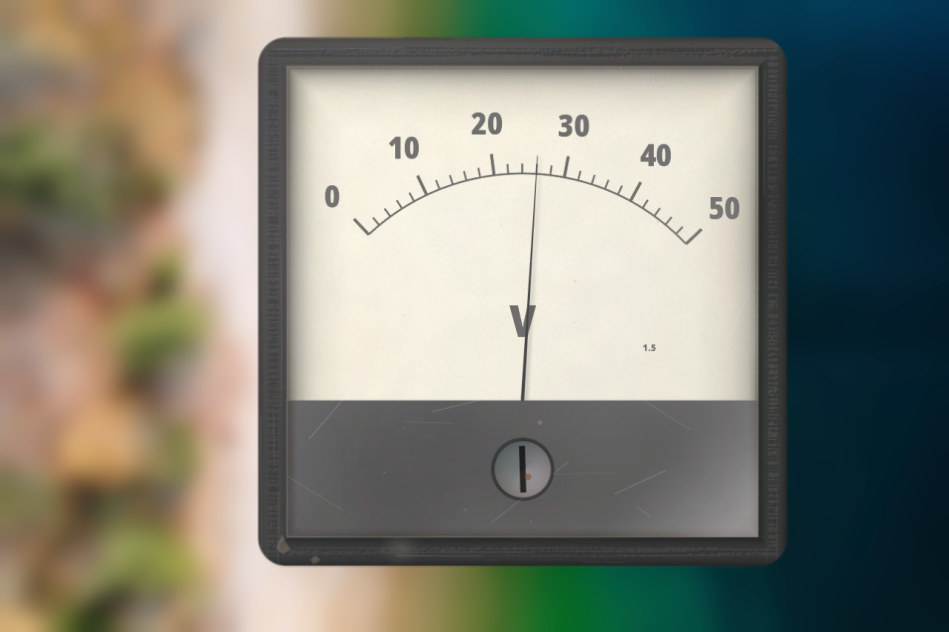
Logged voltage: 26 V
